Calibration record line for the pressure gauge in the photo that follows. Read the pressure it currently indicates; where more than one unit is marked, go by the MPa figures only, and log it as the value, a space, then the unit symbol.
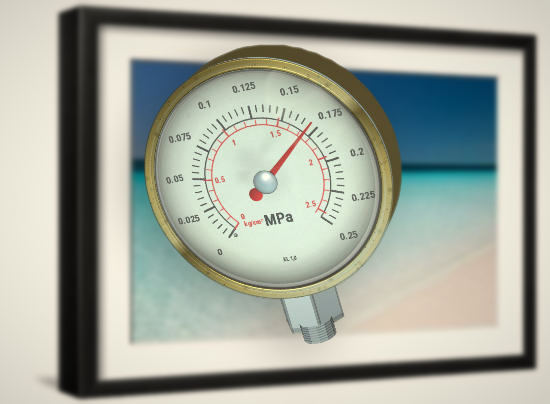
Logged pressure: 0.17 MPa
